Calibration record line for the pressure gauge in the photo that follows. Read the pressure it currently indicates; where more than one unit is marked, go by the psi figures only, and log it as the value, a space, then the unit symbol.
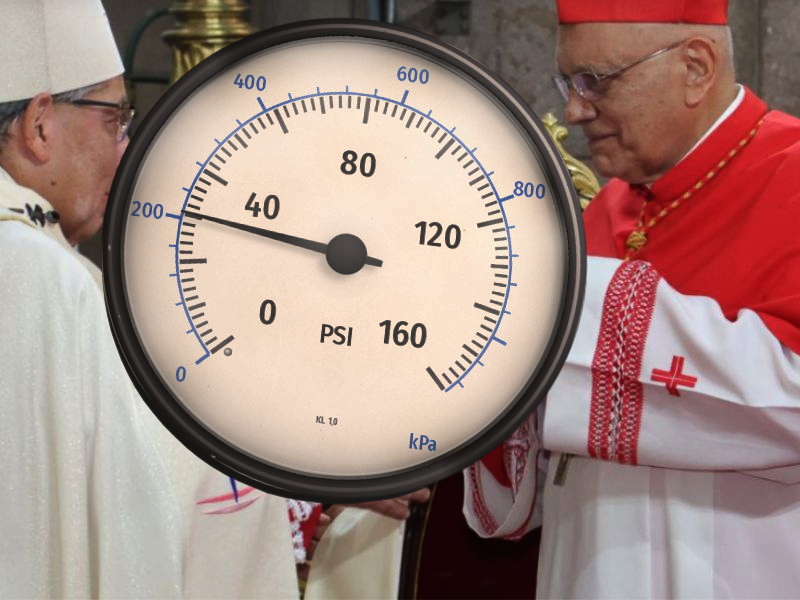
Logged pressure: 30 psi
